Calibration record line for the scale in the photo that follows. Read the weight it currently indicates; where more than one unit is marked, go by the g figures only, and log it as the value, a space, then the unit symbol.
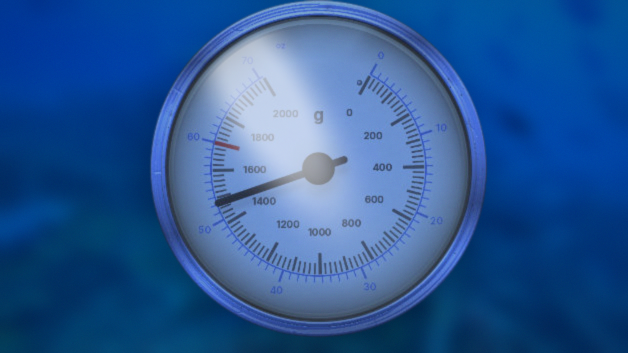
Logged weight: 1480 g
